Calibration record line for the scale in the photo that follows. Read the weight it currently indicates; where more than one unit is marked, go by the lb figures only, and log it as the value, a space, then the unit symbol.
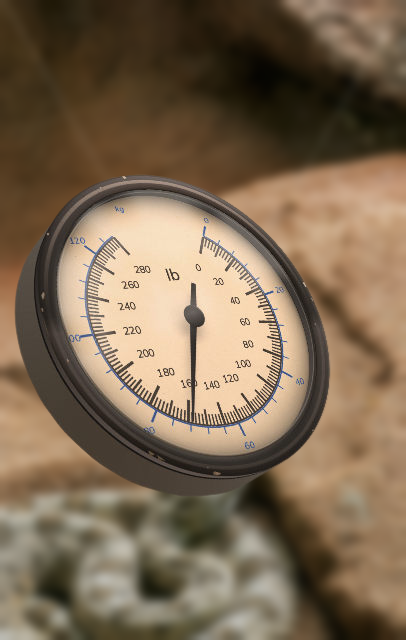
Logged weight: 160 lb
